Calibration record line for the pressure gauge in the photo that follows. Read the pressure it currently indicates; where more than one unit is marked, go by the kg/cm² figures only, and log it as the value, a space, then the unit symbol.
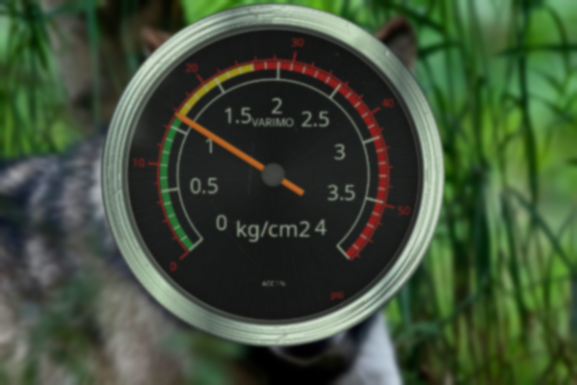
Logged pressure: 1.1 kg/cm²
